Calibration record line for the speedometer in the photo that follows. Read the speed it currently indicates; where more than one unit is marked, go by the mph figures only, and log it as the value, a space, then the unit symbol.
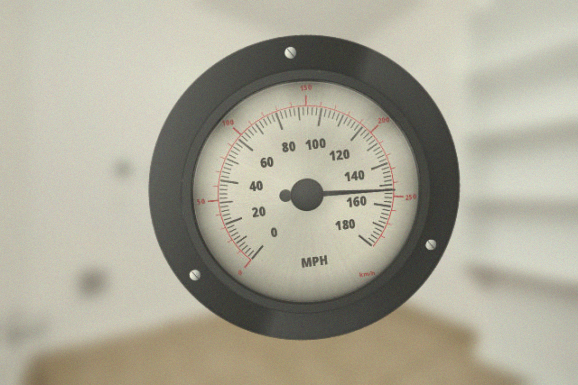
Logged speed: 152 mph
